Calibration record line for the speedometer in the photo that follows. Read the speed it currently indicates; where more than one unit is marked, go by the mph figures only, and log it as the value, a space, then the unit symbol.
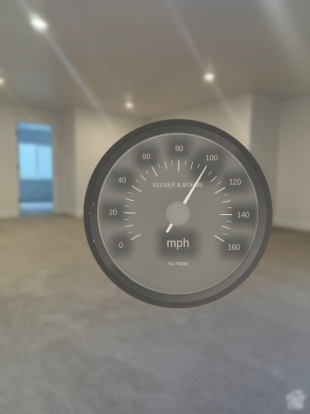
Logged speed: 100 mph
